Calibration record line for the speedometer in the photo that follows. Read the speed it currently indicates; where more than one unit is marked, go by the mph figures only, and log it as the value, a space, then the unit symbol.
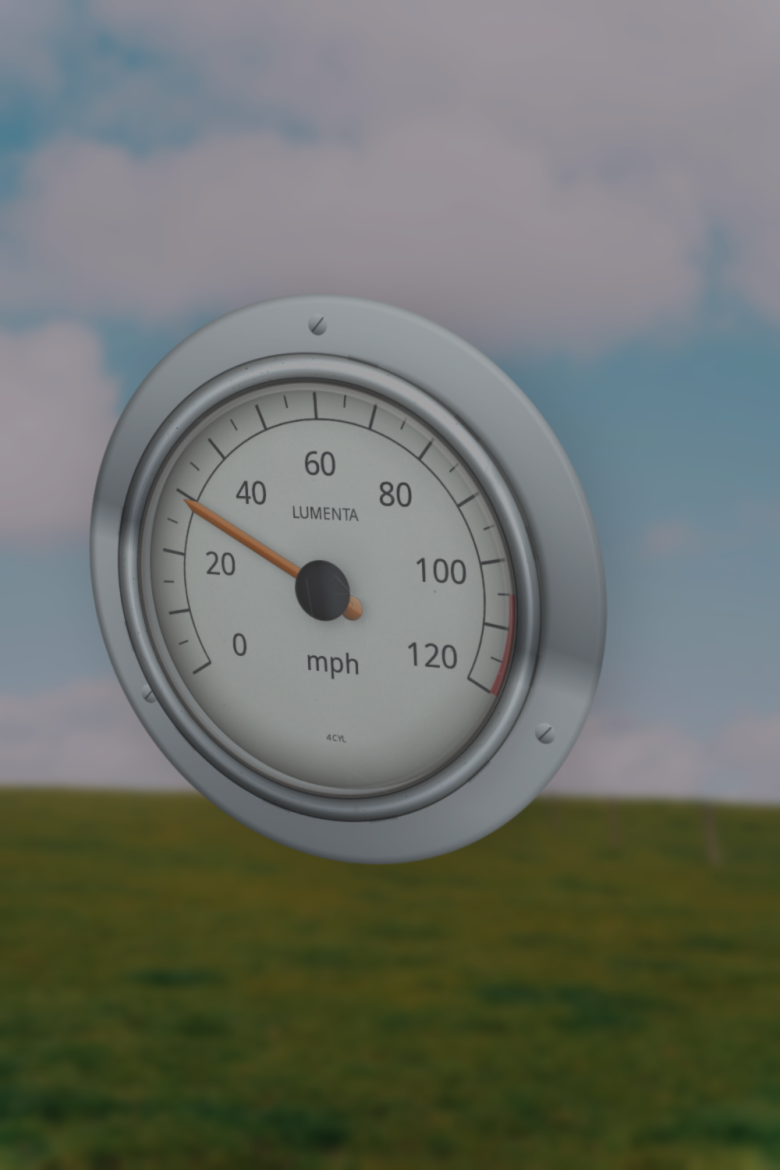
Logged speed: 30 mph
